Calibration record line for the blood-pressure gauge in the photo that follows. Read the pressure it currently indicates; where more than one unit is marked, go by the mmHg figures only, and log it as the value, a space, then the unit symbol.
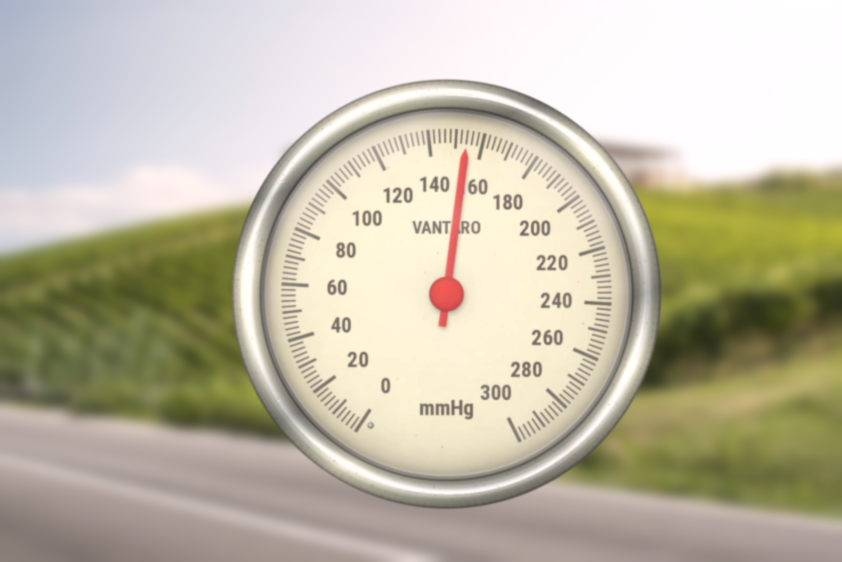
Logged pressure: 154 mmHg
